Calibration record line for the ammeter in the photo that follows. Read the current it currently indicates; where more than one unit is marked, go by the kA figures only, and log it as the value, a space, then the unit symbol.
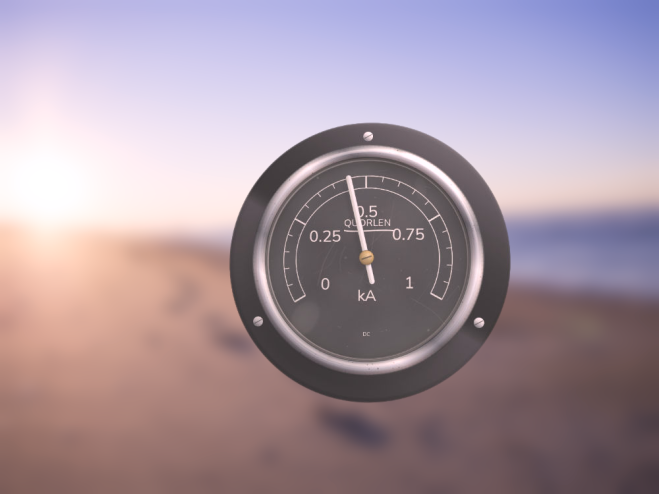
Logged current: 0.45 kA
